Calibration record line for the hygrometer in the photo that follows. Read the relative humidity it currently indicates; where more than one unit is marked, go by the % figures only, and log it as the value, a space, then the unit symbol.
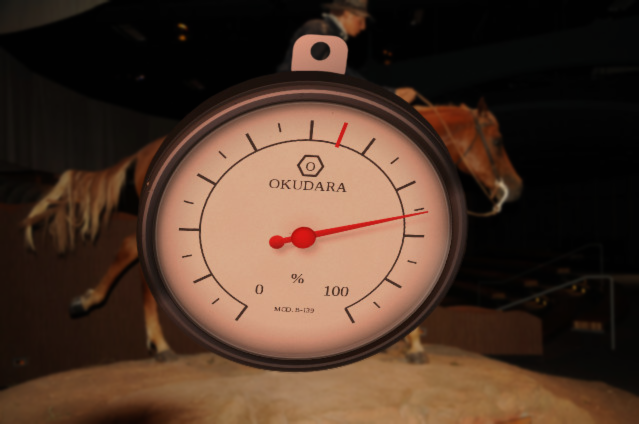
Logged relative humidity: 75 %
